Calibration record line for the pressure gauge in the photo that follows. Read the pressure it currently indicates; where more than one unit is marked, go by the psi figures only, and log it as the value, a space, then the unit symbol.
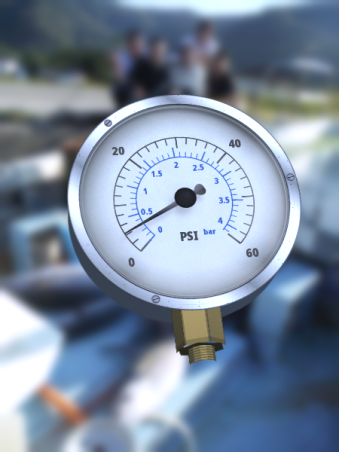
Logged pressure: 4 psi
